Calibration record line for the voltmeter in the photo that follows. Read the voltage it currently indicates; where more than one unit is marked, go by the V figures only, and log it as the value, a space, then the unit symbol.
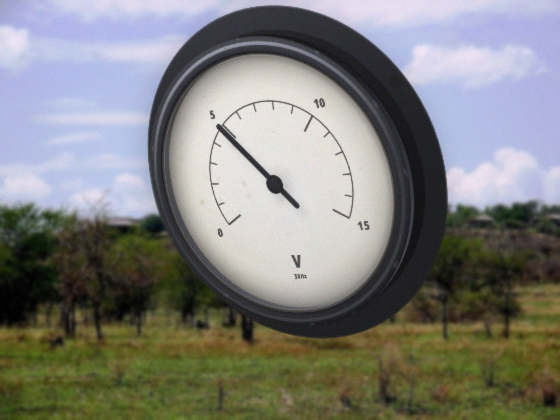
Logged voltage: 5 V
